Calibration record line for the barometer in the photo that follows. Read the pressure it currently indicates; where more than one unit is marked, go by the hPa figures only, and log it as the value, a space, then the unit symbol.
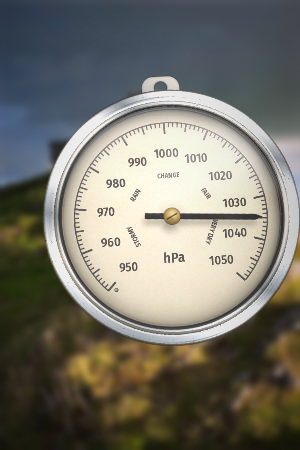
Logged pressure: 1035 hPa
